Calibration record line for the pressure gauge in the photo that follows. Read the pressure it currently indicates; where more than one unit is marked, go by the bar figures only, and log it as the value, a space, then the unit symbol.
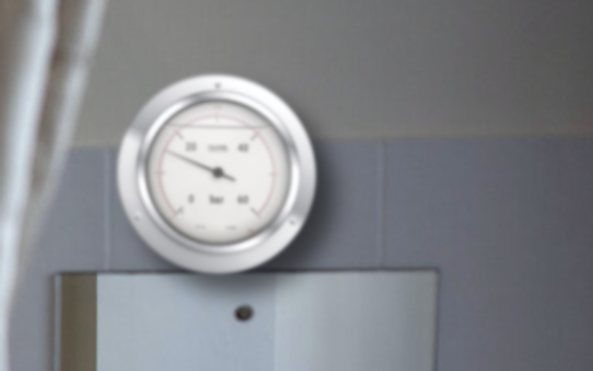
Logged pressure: 15 bar
